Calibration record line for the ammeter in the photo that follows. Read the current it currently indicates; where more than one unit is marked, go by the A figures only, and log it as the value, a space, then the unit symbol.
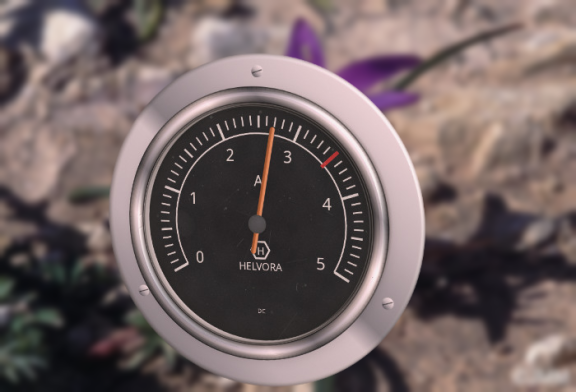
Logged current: 2.7 A
